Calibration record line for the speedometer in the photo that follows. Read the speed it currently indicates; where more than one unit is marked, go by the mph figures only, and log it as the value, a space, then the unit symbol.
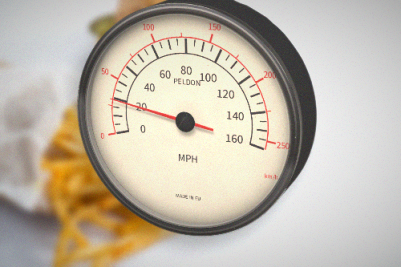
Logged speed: 20 mph
